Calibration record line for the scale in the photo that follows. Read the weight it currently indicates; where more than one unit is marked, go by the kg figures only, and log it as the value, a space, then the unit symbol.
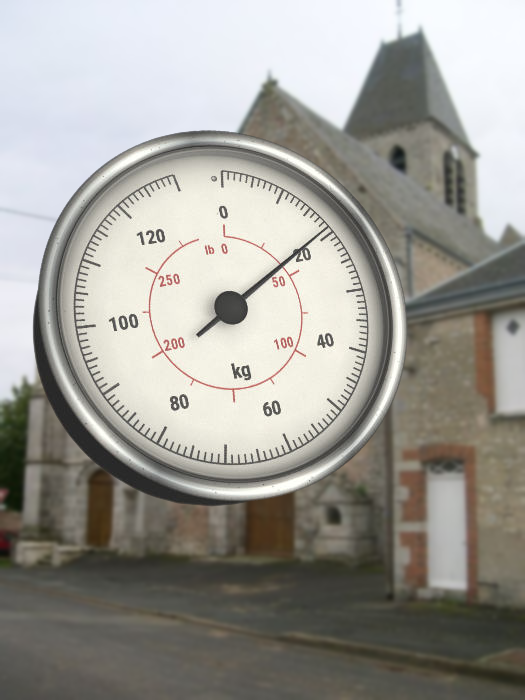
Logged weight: 19 kg
